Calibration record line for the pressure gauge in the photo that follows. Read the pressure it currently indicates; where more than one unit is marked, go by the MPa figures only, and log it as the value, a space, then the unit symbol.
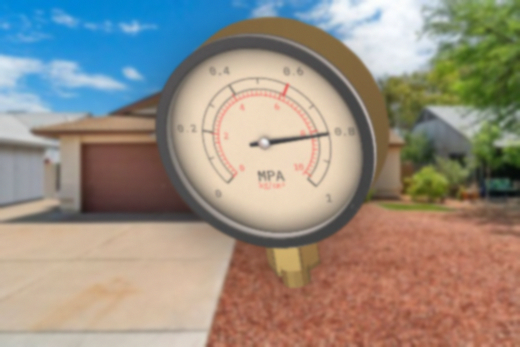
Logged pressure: 0.8 MPa
